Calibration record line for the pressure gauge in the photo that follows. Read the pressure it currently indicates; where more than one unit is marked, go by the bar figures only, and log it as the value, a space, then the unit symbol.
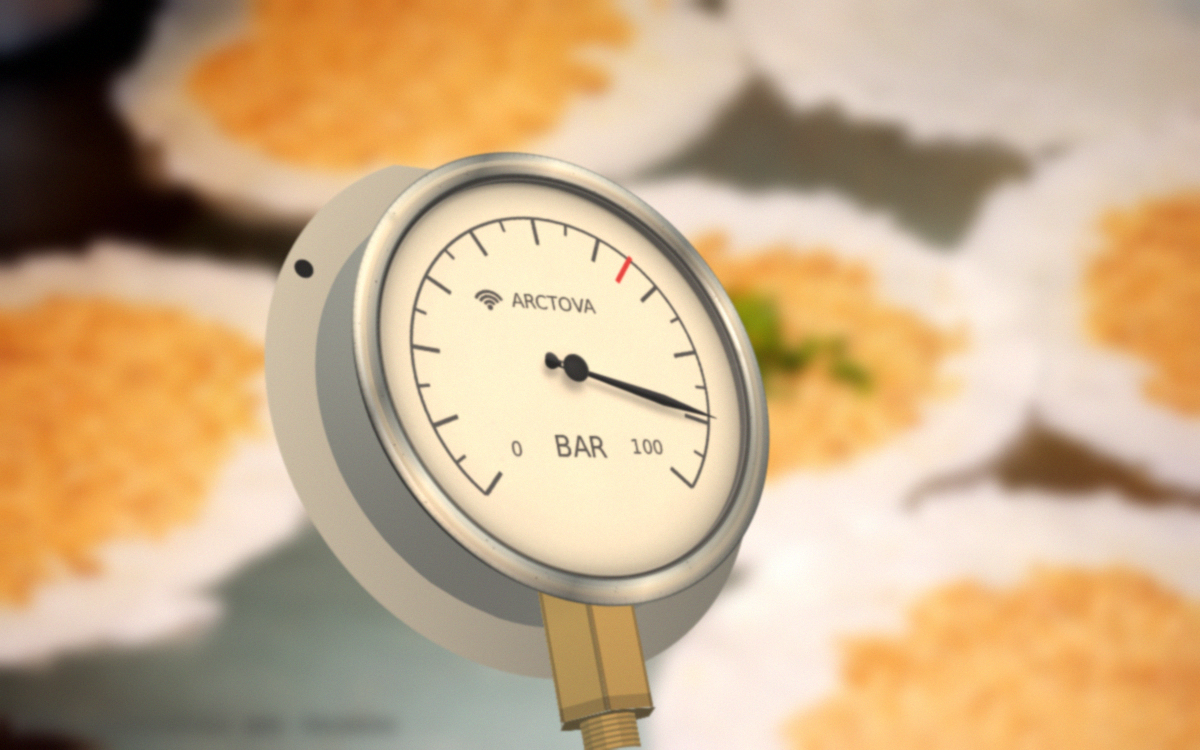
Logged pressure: 90 bar
